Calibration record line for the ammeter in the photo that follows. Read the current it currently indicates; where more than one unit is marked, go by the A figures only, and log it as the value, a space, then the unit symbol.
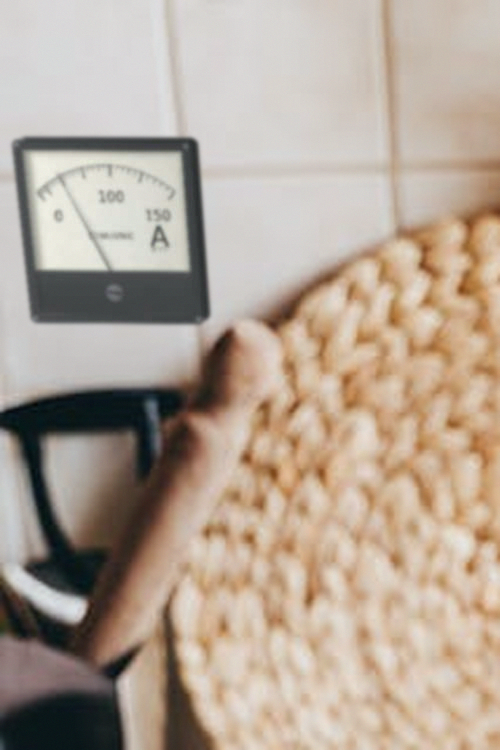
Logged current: 50 A
